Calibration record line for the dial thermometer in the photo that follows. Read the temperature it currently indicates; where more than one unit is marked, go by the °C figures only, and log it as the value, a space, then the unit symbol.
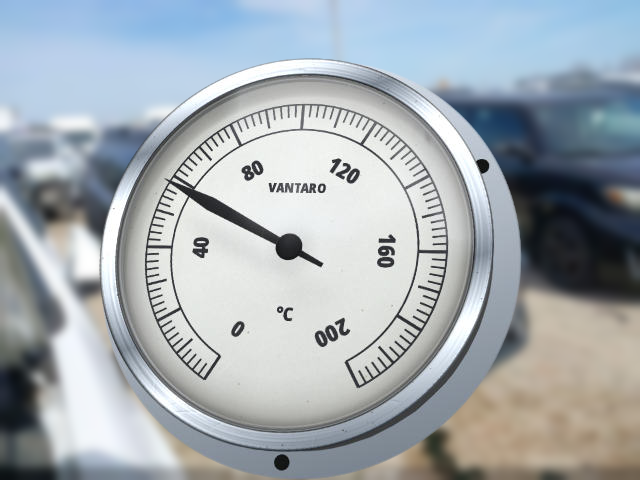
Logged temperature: 58 °C
